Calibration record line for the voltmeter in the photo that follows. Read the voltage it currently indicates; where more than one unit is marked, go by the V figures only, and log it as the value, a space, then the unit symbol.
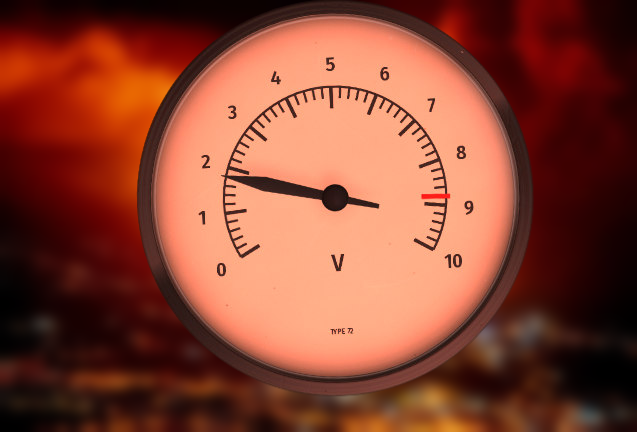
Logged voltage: 1.8 V
